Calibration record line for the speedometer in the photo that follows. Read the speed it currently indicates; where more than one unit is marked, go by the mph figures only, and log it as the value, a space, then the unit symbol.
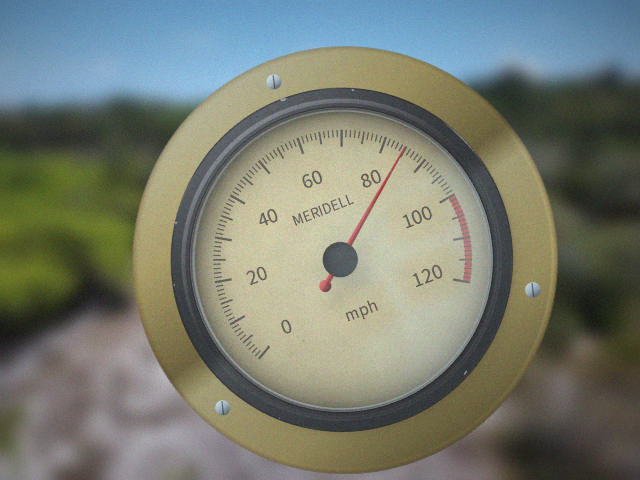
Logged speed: 85 mph
